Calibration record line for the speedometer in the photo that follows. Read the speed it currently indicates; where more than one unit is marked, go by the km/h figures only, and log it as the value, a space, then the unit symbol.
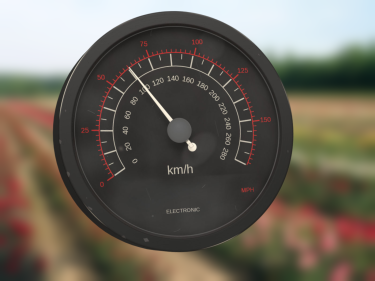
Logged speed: 100 km/h
